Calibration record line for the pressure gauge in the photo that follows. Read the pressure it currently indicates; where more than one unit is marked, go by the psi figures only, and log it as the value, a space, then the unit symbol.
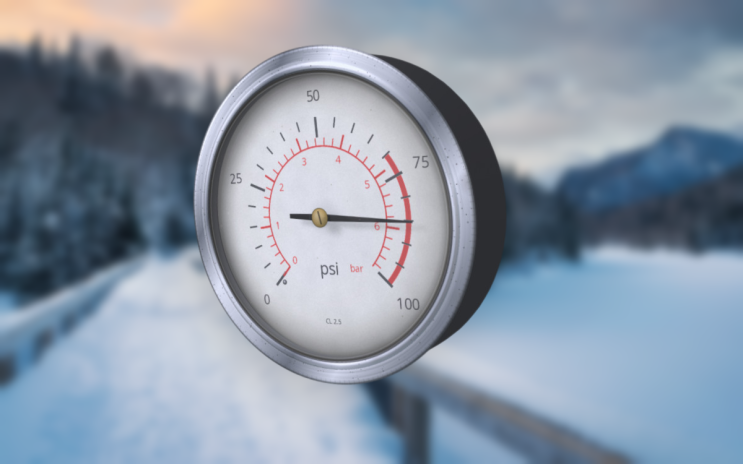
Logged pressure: 85 psi
